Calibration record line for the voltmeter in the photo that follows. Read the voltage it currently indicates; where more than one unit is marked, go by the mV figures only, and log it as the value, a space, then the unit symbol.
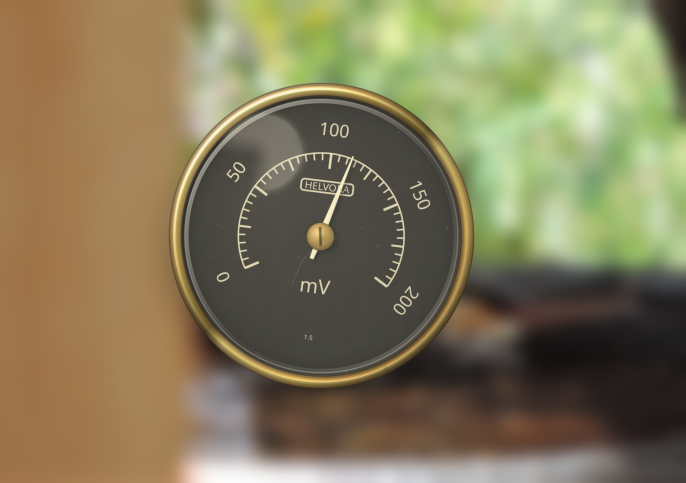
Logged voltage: 112.5 mV
